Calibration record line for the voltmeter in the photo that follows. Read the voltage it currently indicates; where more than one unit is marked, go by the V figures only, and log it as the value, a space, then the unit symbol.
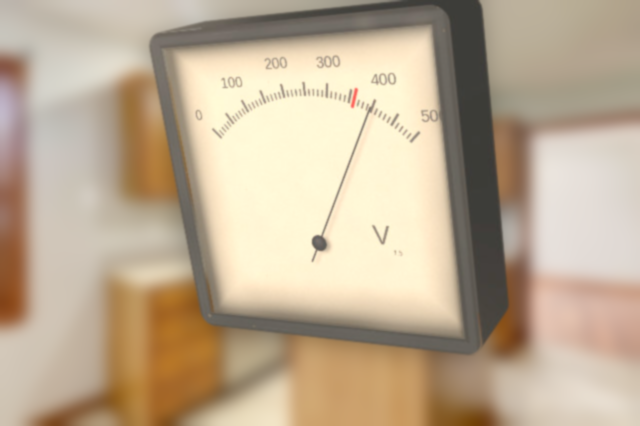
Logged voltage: 400 V
